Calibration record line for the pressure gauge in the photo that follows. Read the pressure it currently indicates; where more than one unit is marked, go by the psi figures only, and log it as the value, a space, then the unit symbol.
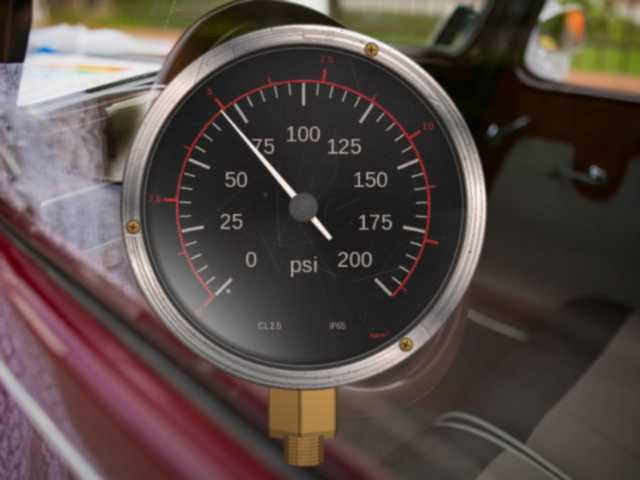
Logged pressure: 70 psi
